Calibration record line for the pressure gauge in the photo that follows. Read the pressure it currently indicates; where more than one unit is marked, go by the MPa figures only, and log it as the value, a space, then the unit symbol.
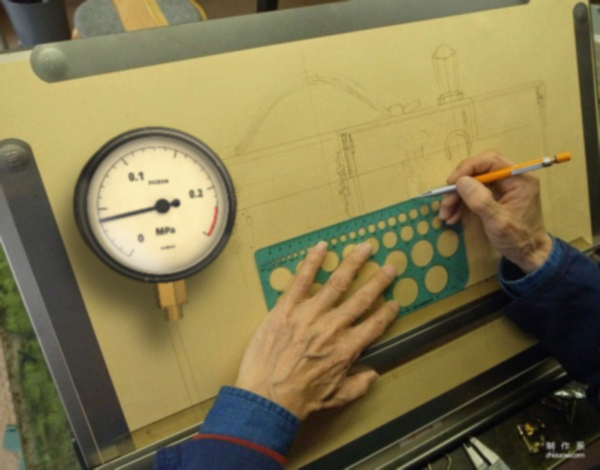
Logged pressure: 0.04 MPa
